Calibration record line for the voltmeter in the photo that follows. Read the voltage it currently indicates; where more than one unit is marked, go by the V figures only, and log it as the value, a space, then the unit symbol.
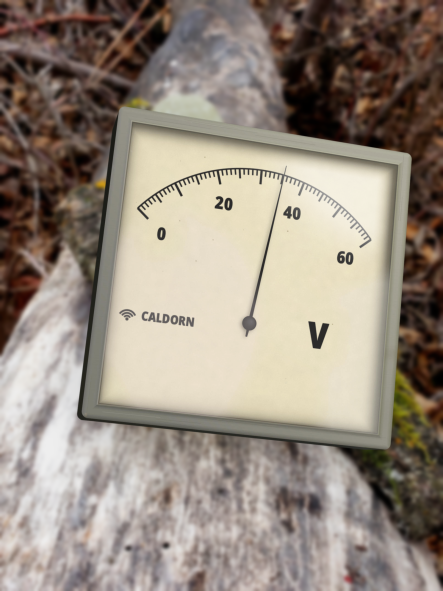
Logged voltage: 35 V
